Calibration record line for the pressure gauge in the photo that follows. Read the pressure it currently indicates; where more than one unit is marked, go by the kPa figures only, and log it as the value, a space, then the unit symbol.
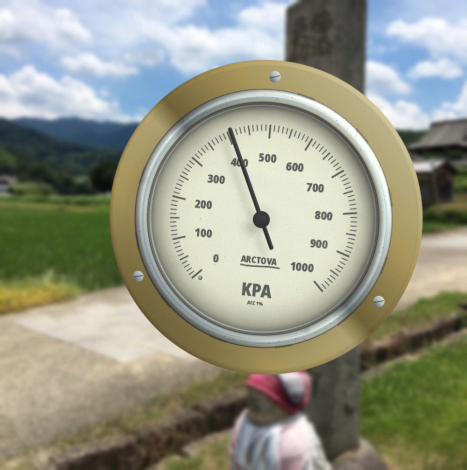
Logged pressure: 410 kPa
